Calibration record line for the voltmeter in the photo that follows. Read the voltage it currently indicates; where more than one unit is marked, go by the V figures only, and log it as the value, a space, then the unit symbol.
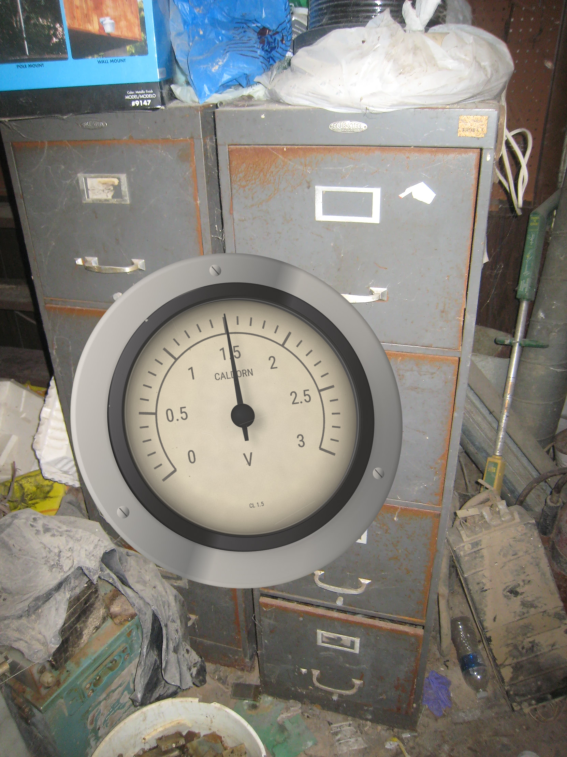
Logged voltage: 1.5 V
